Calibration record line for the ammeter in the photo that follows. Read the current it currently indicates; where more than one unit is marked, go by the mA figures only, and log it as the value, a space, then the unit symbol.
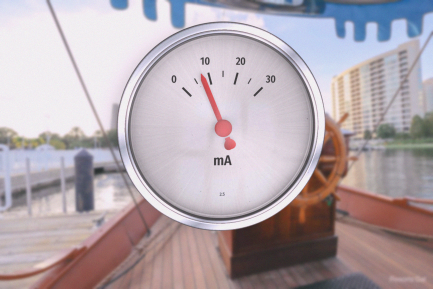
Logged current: 7.5 mA
